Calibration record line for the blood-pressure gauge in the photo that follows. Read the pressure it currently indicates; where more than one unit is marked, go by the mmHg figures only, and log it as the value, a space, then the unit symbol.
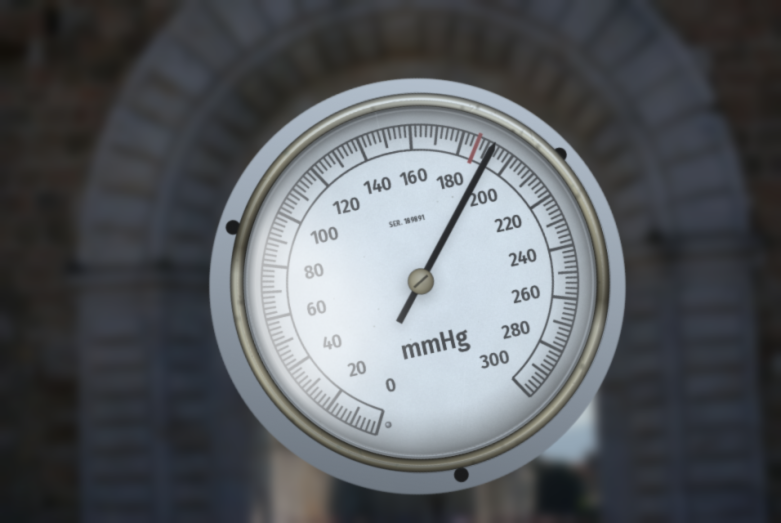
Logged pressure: 192 mmHg
